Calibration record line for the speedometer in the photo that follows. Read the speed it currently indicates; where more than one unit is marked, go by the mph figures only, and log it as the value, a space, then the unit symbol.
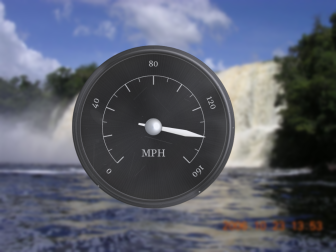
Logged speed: 140 mph
